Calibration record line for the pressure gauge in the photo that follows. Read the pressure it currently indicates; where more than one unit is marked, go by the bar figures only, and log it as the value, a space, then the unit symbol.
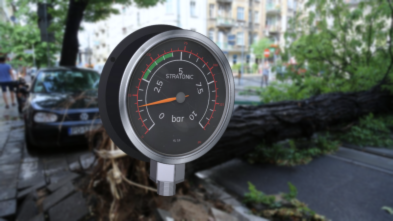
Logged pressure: 1.25 bar
